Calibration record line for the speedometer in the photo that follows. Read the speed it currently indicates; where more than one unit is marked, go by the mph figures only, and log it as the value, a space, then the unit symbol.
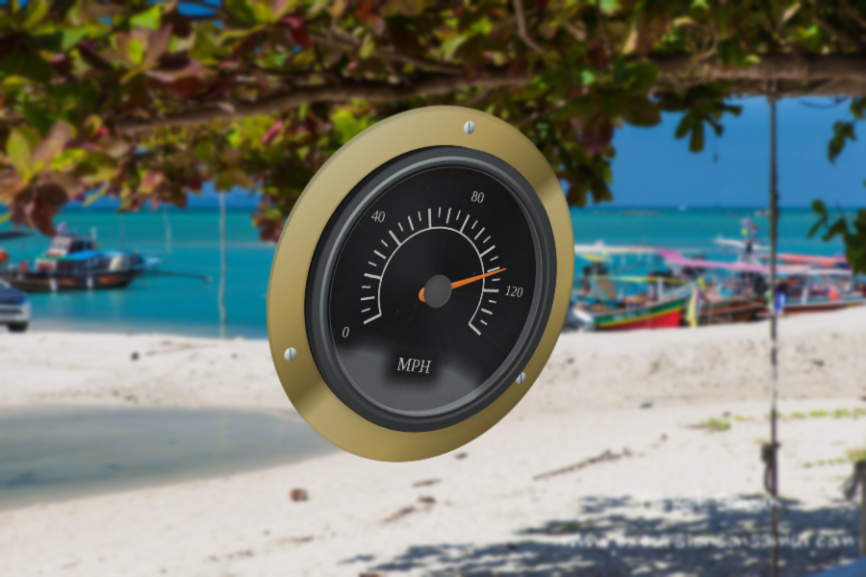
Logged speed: 110 mph
